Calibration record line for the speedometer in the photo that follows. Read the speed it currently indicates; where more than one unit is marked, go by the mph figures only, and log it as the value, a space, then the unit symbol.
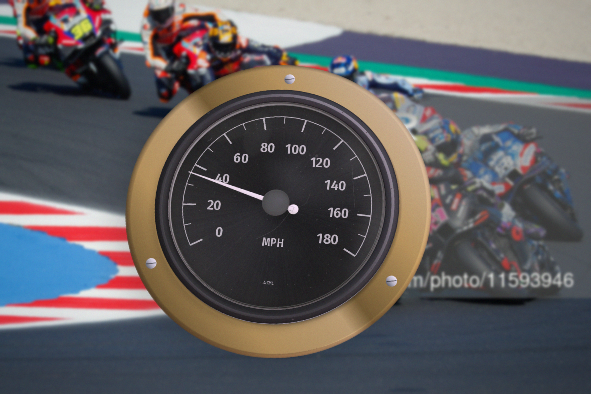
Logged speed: 35 mph
